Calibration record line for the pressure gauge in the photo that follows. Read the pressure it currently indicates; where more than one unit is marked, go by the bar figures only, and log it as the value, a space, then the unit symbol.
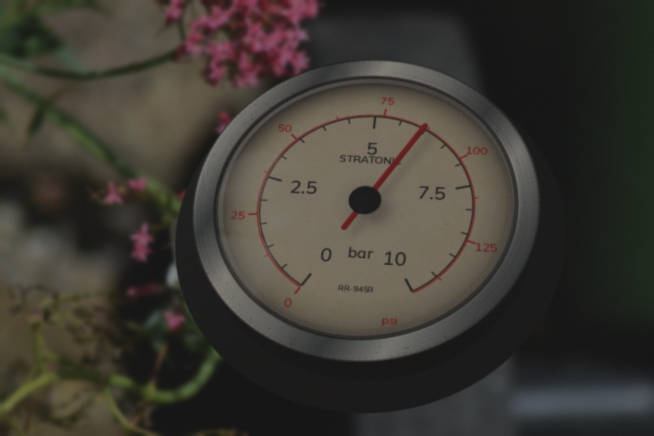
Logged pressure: 6 bar
